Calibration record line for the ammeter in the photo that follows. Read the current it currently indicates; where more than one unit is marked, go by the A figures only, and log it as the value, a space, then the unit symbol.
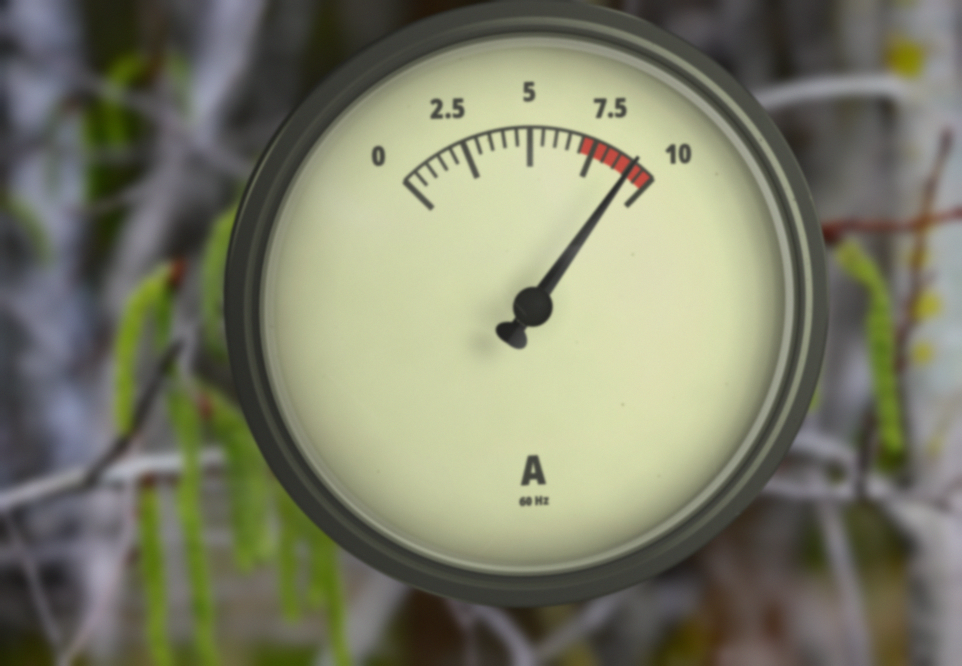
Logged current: 9 A
